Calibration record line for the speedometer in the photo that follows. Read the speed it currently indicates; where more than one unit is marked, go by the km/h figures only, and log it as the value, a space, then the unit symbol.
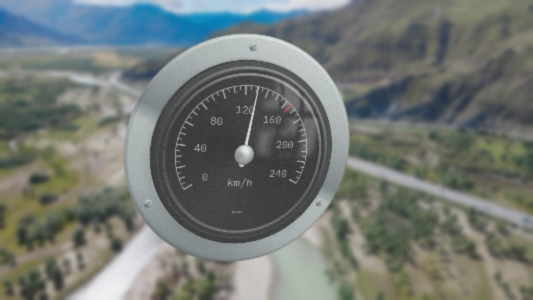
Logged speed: 130 km/h
